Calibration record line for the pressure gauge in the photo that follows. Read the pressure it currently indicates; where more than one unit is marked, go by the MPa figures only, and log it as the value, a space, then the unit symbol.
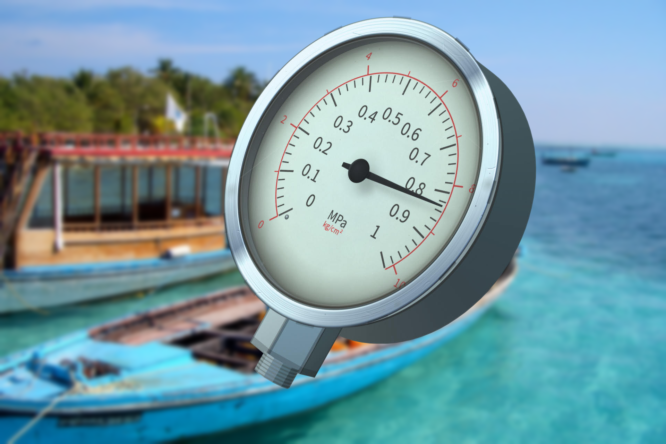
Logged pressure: 0.83 MPa
